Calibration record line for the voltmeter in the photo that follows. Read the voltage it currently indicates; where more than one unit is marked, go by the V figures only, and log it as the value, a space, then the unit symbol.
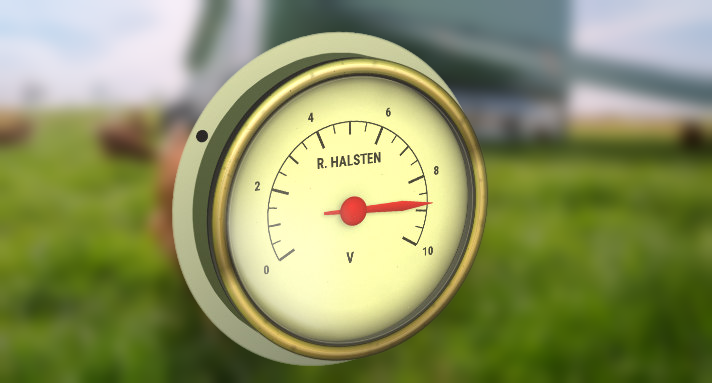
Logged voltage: 8.75 V
